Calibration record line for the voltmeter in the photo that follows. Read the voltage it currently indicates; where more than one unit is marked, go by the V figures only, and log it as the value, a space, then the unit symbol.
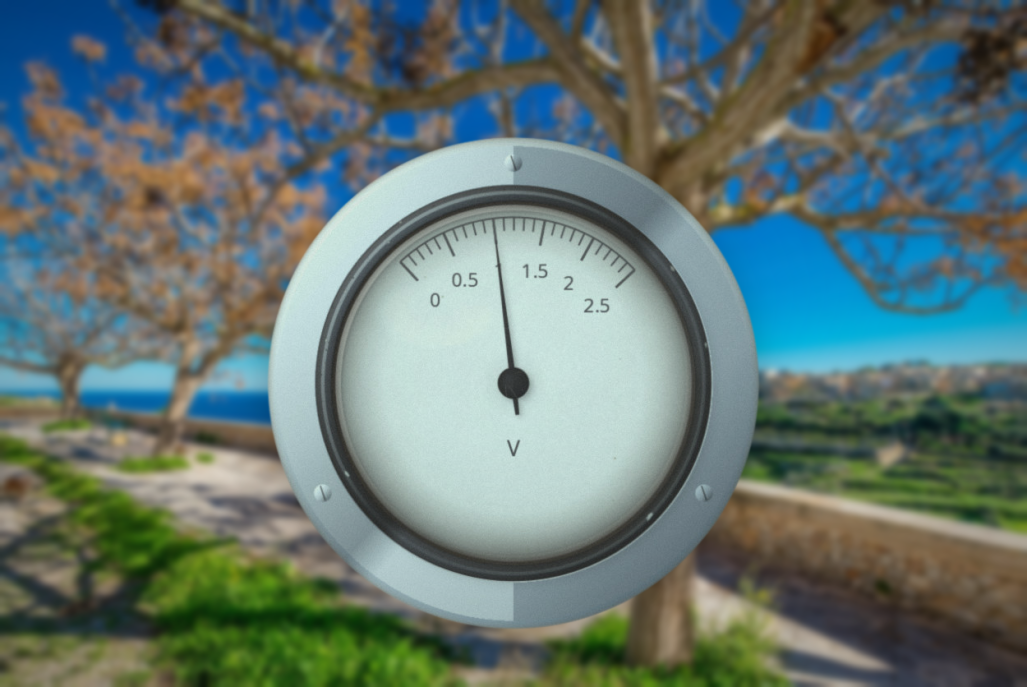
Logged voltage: 1 V
